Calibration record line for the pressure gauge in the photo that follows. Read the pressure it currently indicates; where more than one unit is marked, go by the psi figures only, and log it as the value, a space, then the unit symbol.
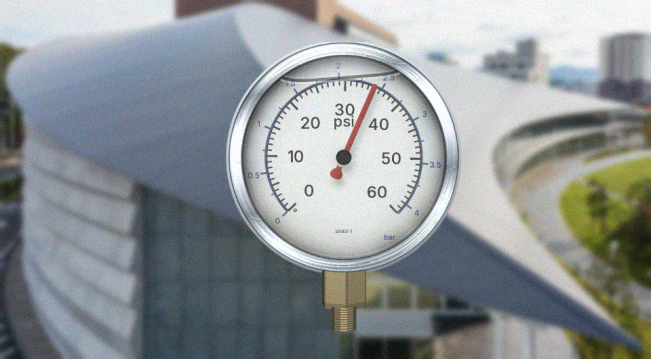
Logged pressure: 35 psi
